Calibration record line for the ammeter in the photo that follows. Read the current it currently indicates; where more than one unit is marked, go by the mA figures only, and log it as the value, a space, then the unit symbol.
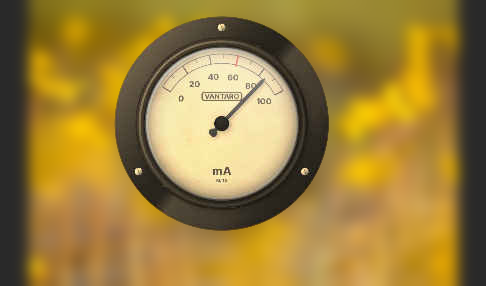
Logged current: 85 mA
